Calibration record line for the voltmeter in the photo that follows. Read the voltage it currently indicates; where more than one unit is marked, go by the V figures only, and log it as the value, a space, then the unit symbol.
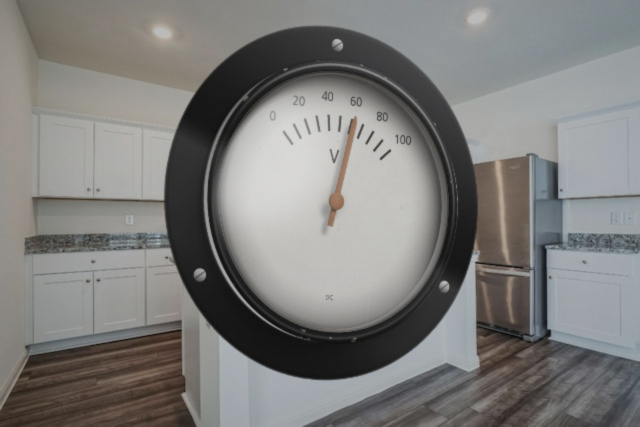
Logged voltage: 60 V
